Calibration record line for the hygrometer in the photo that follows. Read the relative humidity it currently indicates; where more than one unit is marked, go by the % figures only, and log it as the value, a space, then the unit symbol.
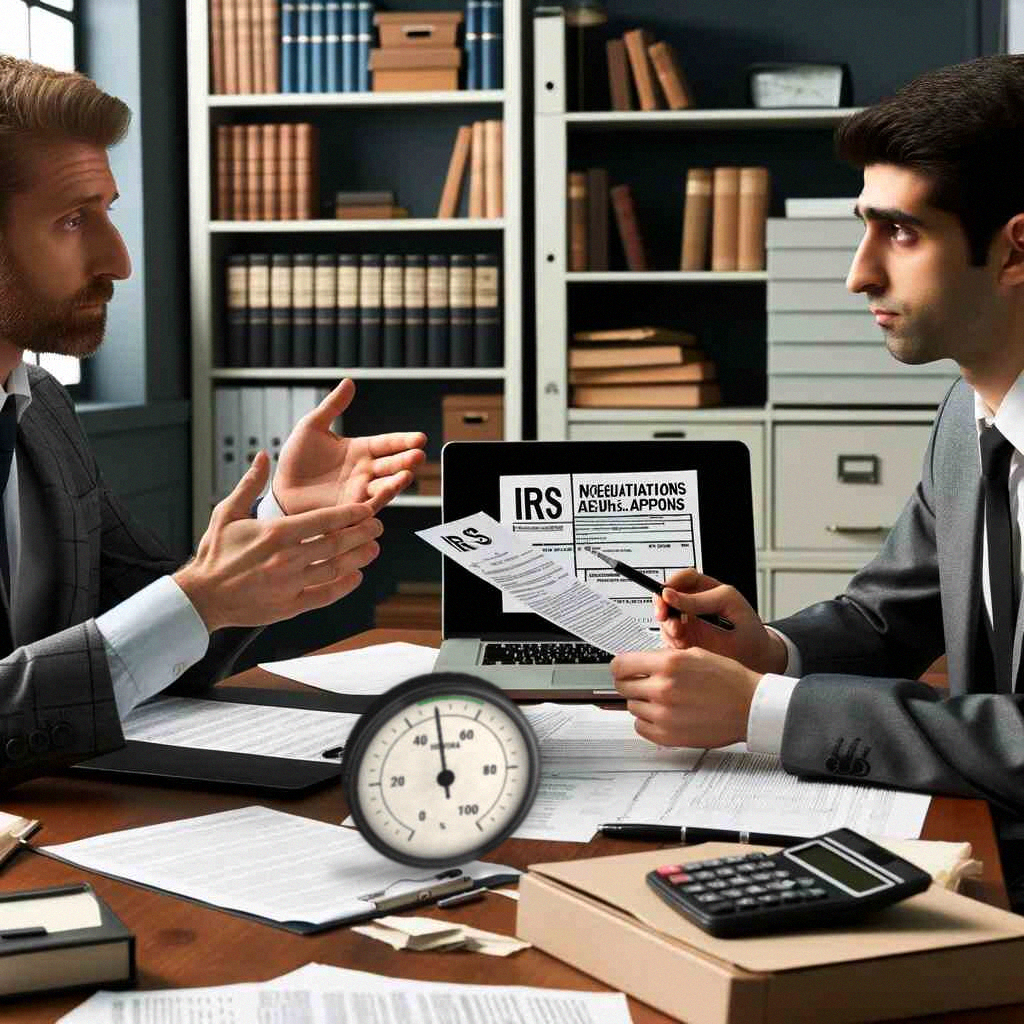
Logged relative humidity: 48 %
